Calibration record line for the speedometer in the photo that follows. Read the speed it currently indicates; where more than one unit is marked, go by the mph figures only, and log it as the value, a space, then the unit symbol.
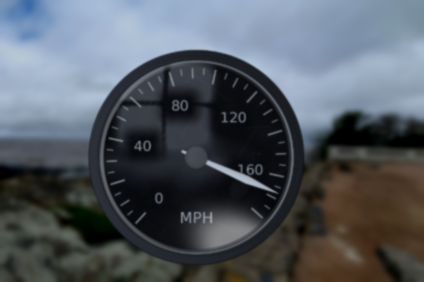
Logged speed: 167.5 mph
